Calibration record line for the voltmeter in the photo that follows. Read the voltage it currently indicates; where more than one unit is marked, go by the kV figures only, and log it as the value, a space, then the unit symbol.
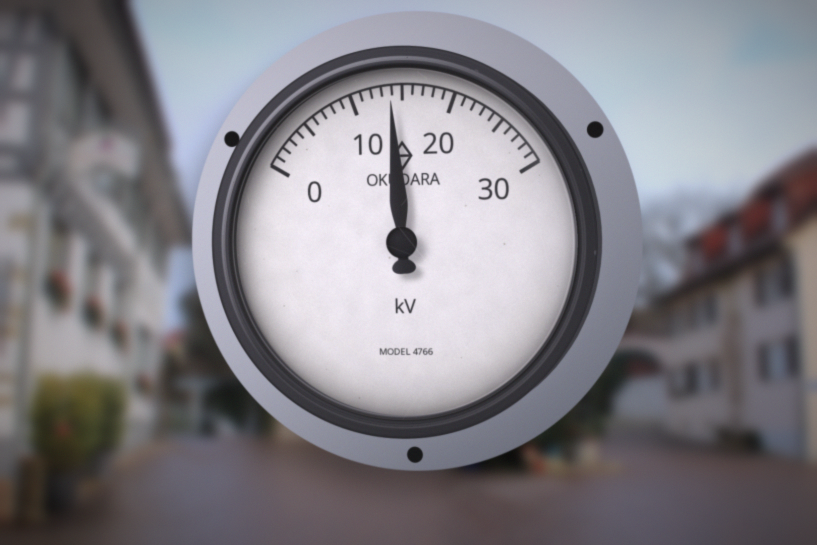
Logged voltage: 14 kV
